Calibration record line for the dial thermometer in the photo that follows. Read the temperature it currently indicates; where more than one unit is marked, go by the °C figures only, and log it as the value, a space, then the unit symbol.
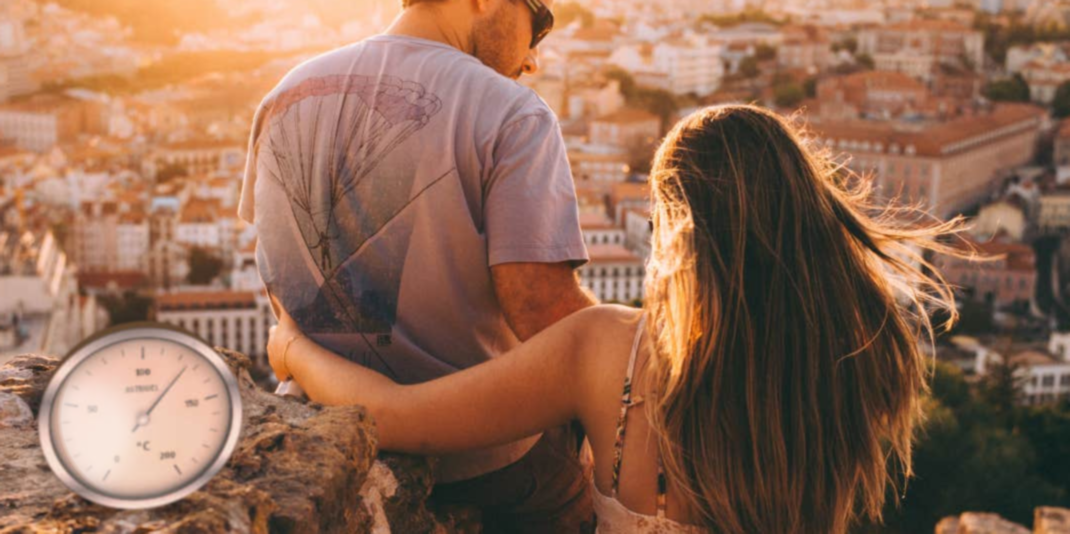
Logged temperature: 125 °C
